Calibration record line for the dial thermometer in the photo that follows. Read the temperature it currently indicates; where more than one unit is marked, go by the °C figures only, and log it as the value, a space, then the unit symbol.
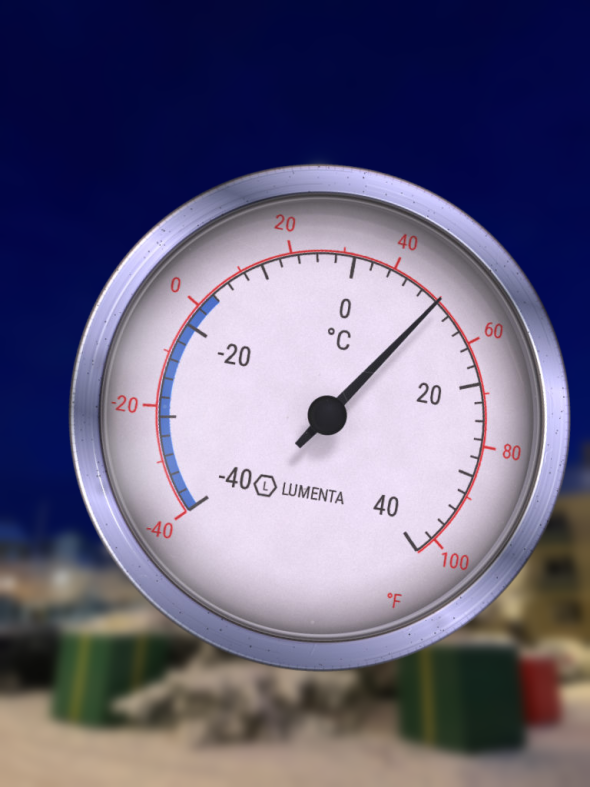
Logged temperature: 10 °C
